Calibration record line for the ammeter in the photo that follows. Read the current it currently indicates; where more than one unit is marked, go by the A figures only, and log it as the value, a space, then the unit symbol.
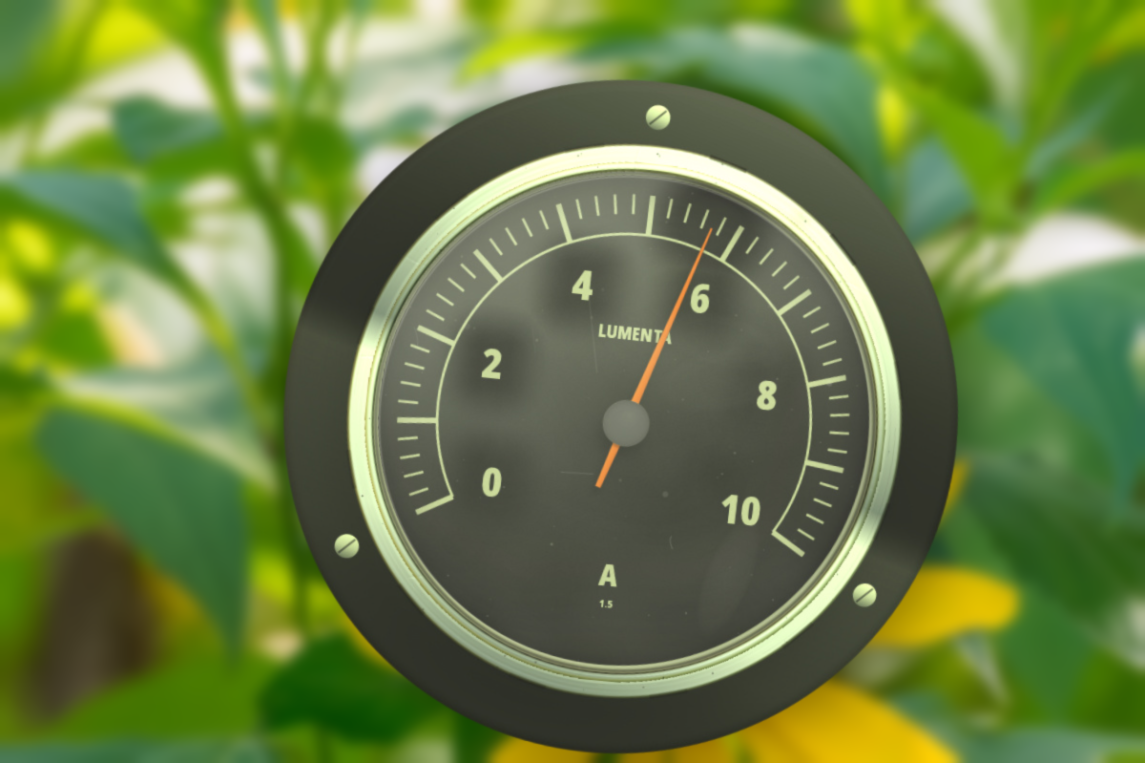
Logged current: 5.7 A
